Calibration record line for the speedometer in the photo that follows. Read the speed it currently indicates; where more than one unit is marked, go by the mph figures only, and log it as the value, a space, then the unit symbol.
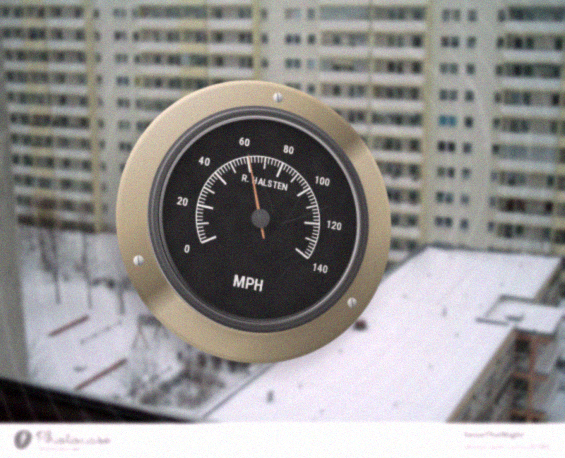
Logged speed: 60 mph
